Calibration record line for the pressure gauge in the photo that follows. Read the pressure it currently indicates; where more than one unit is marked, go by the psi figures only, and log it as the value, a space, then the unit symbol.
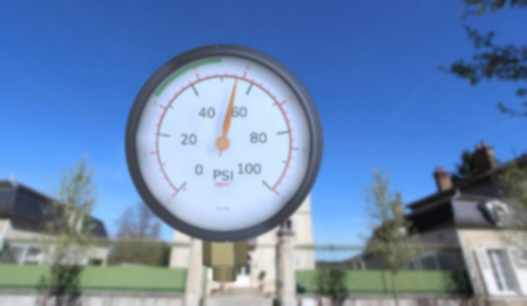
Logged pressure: 55 psi
